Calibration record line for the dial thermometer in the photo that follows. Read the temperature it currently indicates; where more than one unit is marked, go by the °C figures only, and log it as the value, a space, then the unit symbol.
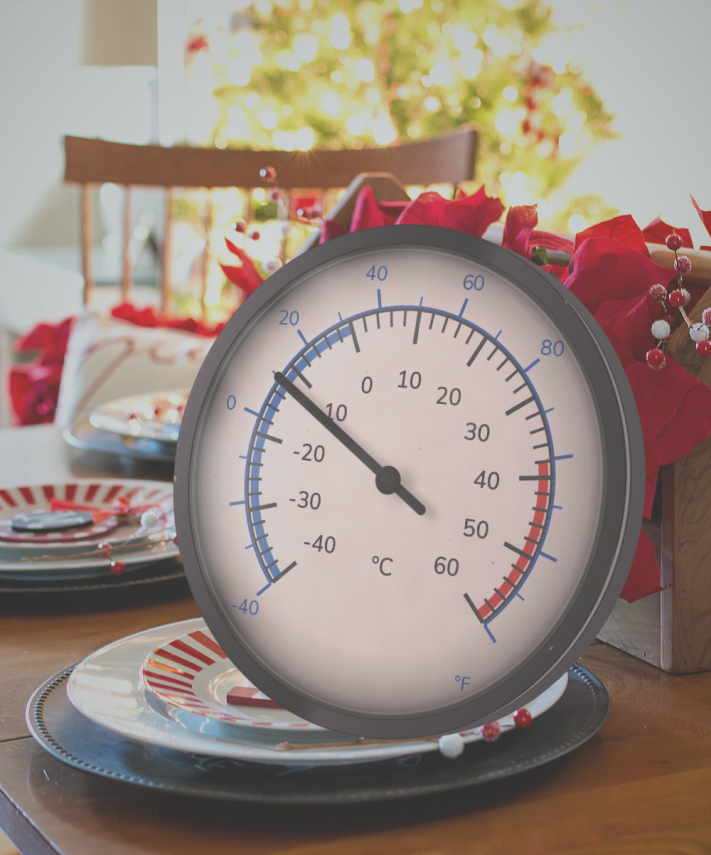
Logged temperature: -12 °C
